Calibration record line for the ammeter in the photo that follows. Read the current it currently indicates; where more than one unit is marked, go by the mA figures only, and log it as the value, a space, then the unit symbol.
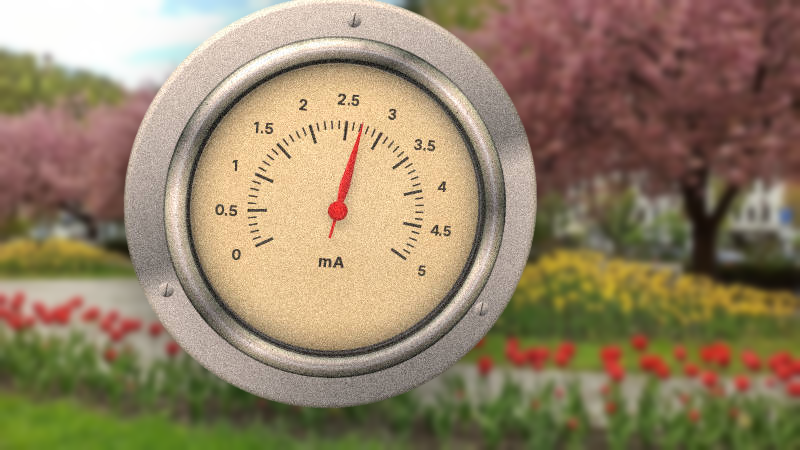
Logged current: 2.7 mA
